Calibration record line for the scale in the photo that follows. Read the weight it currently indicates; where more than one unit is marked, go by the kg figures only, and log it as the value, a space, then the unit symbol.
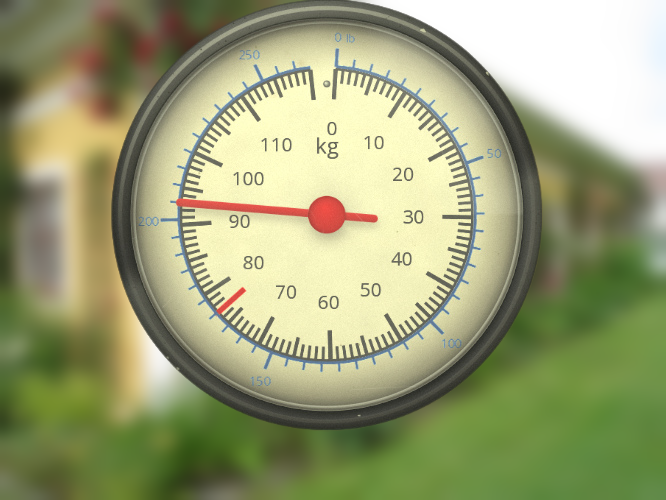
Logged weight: 93 kg
